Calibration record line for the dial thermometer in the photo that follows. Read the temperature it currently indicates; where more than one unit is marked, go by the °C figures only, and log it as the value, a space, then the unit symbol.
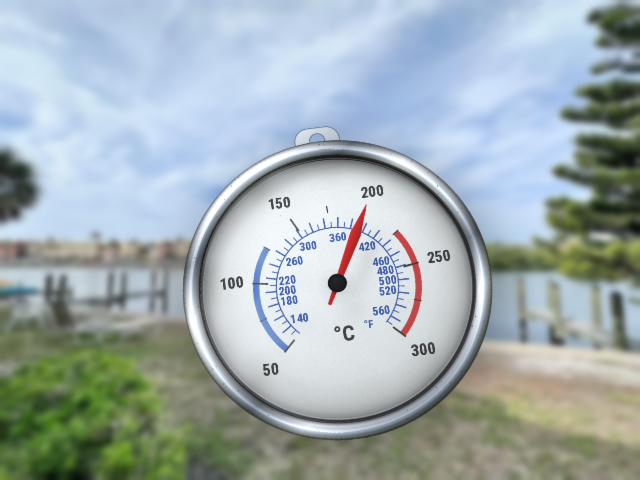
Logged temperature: 200 °C
